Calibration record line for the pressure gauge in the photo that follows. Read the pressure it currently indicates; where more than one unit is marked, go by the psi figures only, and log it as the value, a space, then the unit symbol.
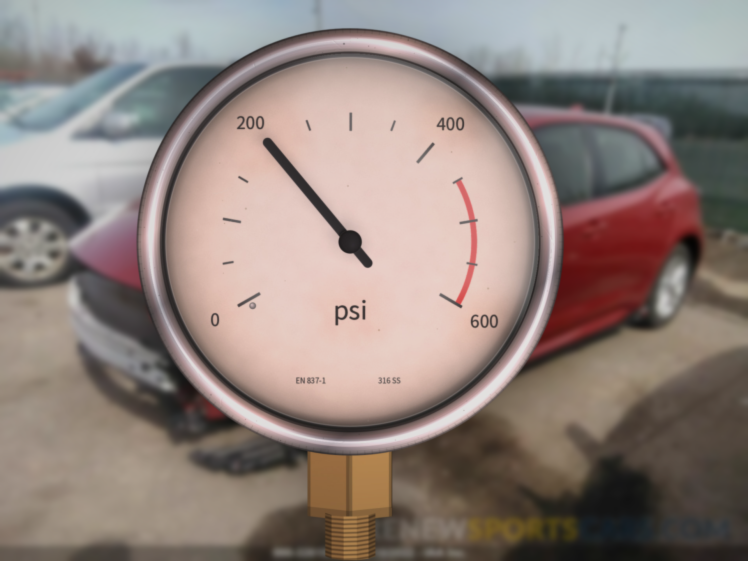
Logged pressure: 200 psi
